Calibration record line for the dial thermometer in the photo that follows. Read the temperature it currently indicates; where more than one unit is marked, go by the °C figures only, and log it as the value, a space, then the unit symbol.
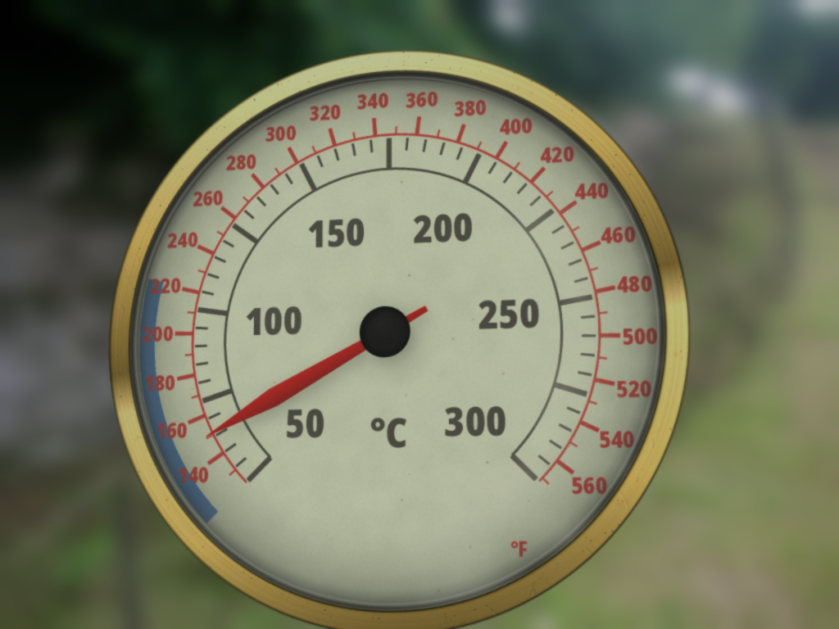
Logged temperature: 65 °C
